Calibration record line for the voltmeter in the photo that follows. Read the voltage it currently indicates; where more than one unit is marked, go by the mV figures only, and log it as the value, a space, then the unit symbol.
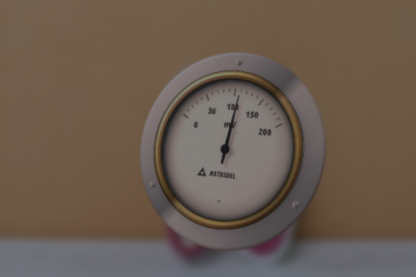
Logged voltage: 110 mV
